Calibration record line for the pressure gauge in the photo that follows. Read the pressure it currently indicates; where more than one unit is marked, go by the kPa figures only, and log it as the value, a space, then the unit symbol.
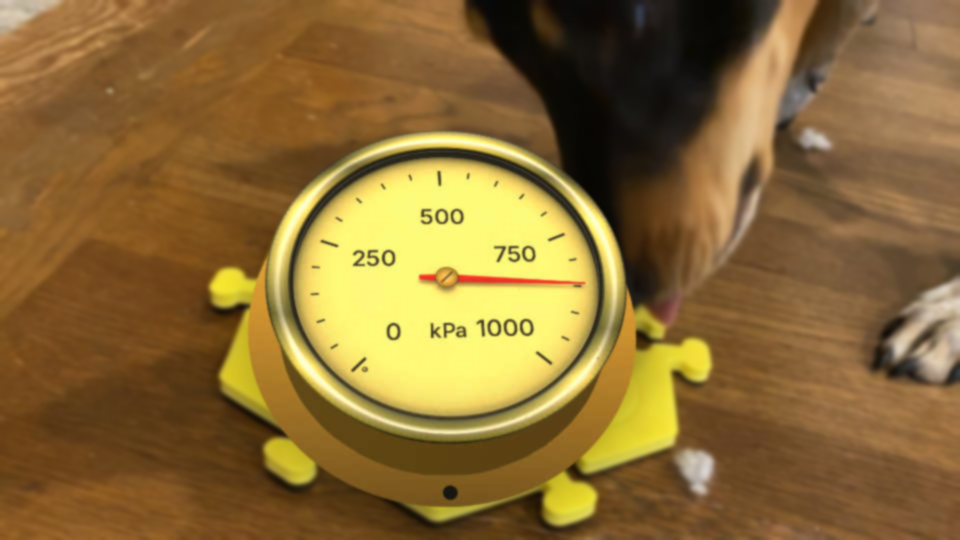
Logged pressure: 850 kPa
